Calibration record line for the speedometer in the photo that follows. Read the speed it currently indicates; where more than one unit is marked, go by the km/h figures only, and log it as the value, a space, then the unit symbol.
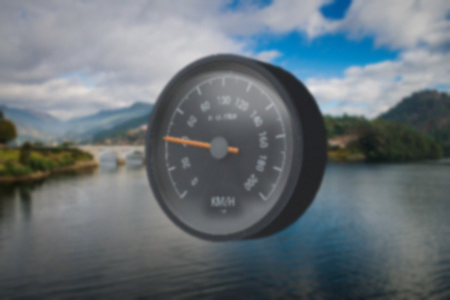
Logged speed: 40 km/h
